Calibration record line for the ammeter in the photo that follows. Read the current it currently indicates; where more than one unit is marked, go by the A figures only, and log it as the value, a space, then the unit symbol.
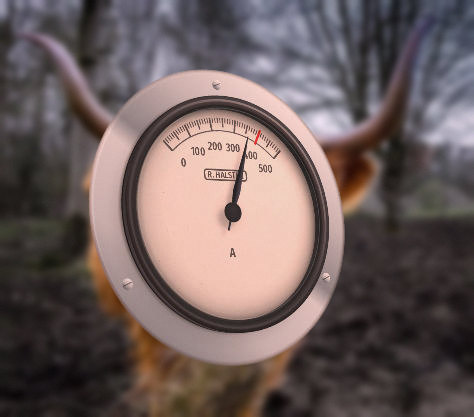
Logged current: 350 A
